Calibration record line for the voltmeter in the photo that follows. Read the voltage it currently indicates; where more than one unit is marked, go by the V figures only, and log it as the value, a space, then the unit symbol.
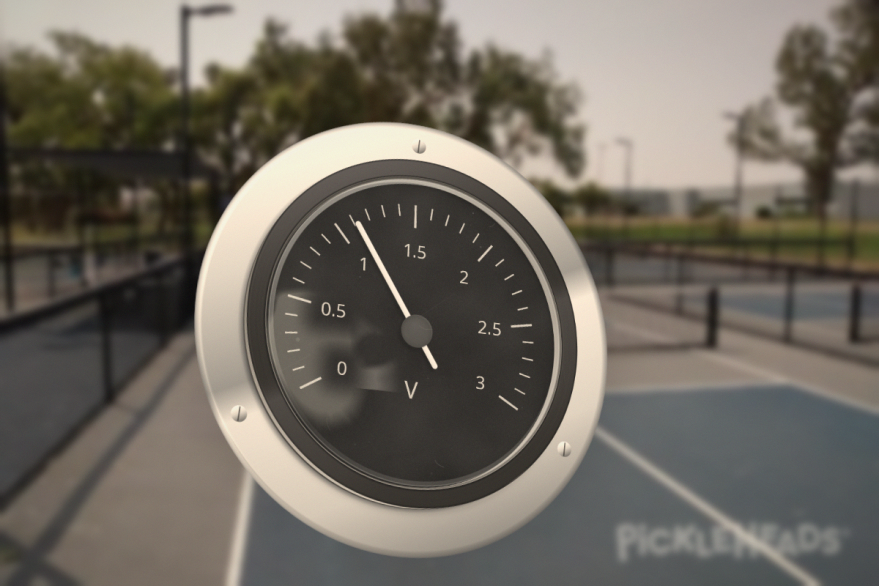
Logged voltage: 1.1 V
